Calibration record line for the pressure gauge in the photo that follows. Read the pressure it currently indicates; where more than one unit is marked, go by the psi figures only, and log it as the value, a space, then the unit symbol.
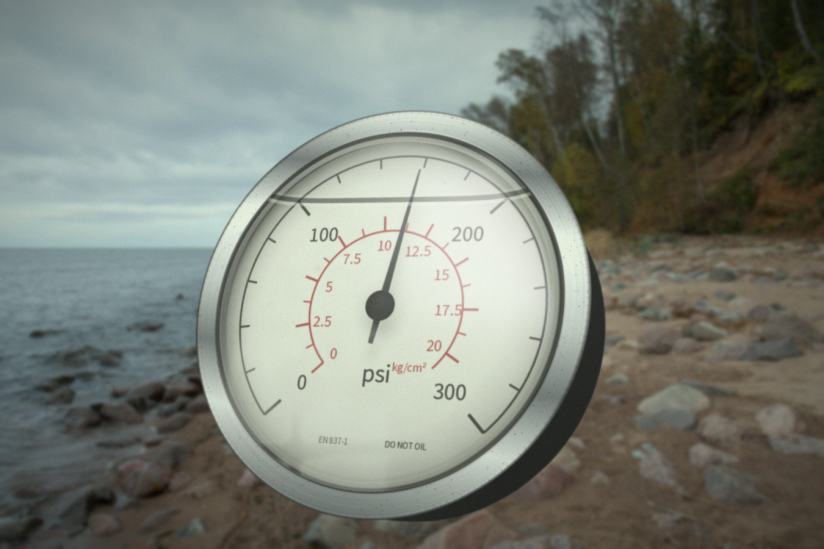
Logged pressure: 160 psi
